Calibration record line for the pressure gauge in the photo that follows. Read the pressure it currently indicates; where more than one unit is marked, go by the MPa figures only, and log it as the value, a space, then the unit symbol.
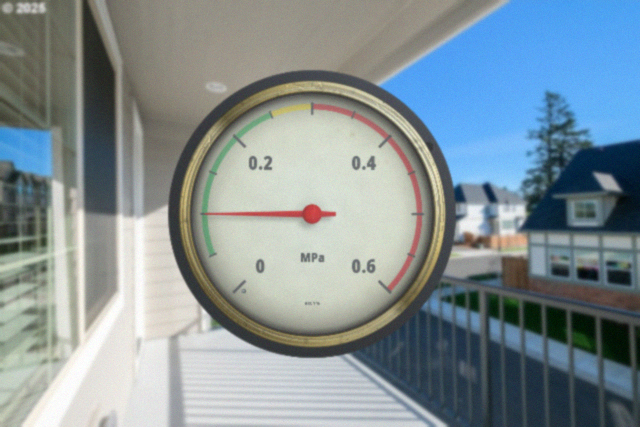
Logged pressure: 0.1 MPa
